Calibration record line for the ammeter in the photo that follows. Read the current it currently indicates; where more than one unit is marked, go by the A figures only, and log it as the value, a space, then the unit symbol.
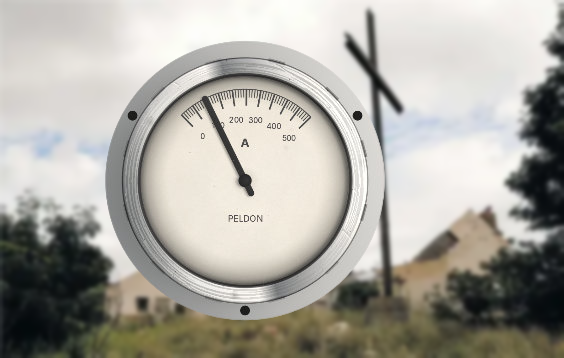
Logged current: 100 A
